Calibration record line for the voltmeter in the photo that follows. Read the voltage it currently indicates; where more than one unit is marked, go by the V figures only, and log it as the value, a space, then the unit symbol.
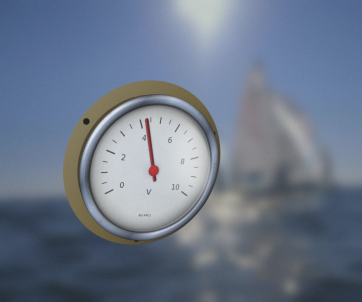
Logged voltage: 4.25 V
